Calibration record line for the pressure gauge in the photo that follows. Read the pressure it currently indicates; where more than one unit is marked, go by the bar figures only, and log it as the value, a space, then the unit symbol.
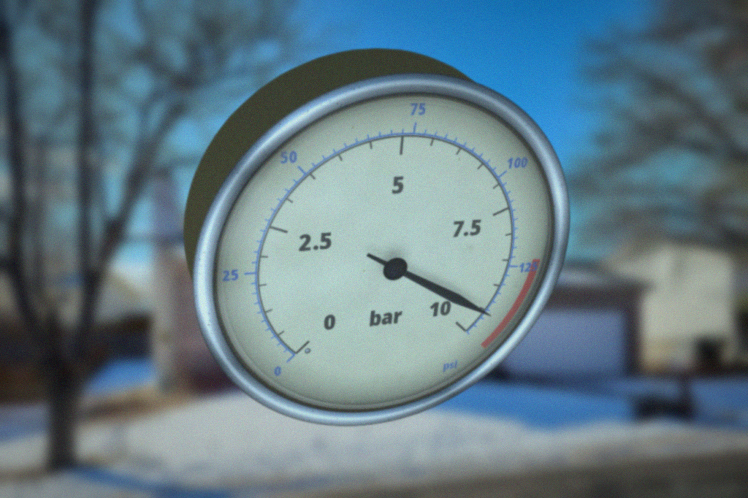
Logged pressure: 9.5 bar
